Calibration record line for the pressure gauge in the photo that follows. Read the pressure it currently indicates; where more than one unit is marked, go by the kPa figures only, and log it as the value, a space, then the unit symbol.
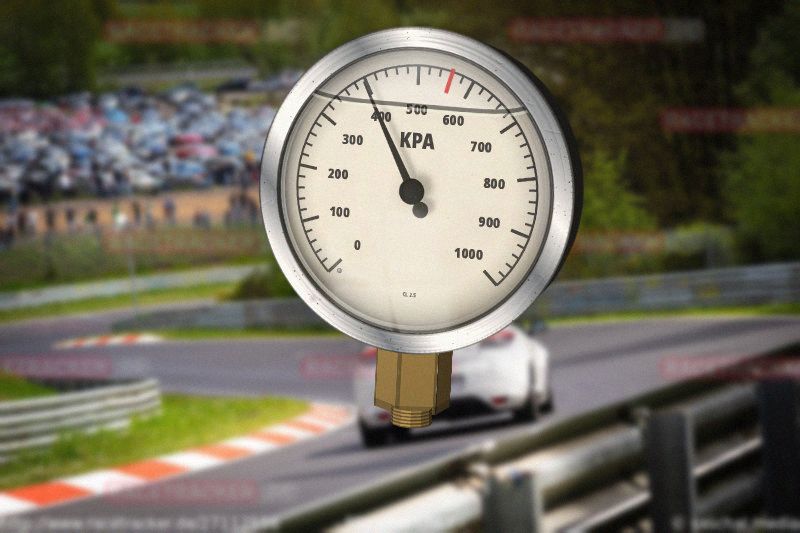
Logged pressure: 400 kPa
